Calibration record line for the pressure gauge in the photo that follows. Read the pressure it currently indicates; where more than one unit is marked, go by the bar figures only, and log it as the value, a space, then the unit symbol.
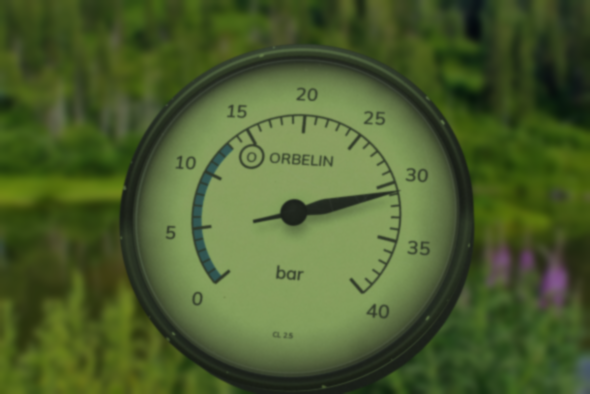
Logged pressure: 31 bar
